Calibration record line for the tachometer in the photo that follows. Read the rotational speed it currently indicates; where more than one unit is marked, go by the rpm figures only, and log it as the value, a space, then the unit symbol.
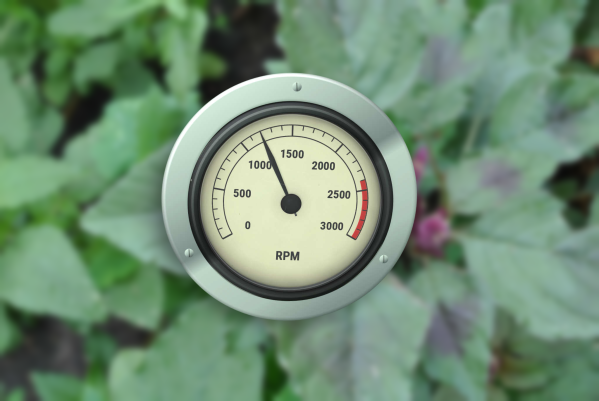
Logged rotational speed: 1200 rpm
